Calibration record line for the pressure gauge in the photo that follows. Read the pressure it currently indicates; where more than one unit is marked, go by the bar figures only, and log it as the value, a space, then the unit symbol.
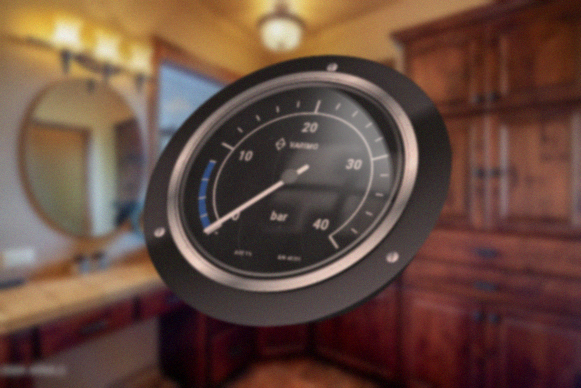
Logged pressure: 0 bar
